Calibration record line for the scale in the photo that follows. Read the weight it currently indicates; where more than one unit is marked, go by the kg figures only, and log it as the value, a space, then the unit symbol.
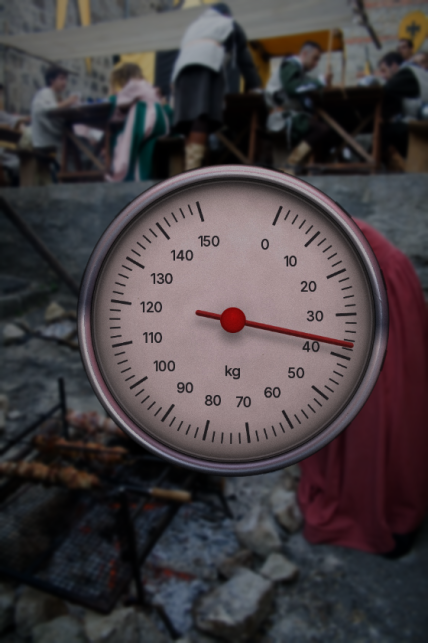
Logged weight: 37 kg
